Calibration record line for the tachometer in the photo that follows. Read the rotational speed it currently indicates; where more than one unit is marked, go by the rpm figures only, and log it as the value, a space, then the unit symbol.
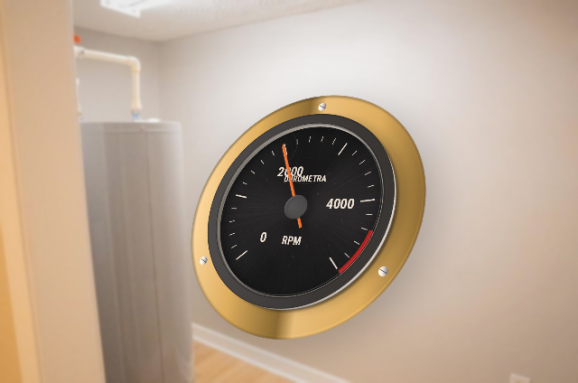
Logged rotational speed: 2000 rpm
